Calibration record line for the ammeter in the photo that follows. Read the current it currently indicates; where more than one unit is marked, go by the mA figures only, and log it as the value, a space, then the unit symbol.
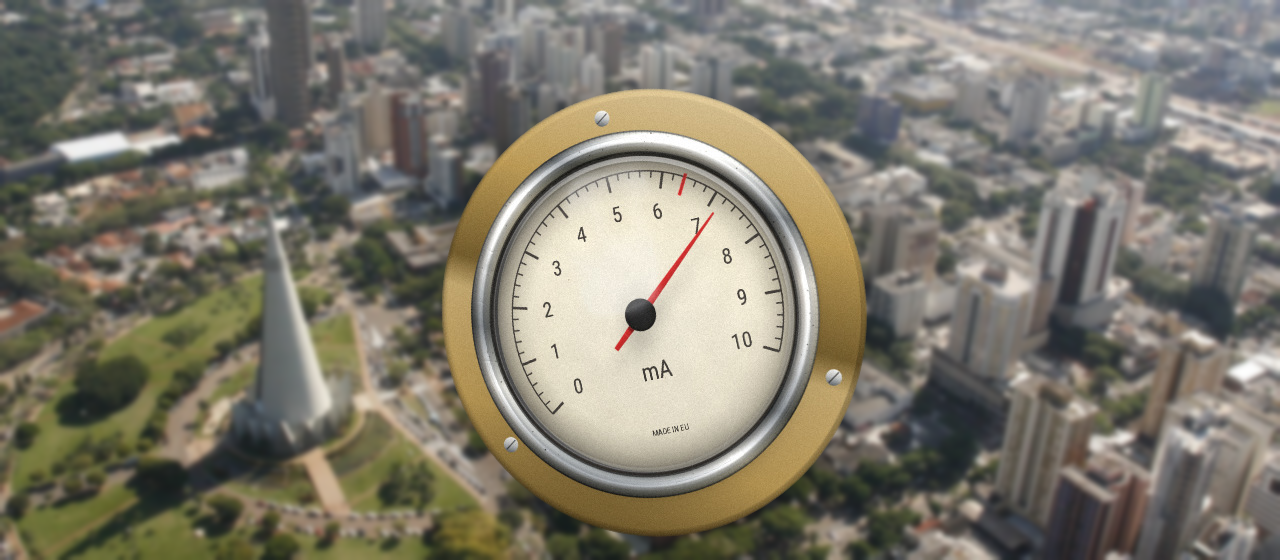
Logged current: 7.2 mA
